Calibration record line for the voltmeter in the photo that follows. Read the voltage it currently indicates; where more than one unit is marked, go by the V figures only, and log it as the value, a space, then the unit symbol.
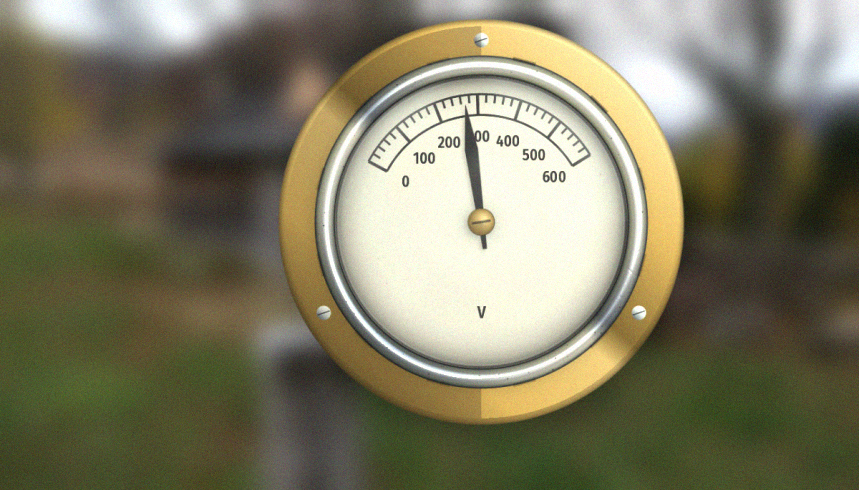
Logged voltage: 270 V
